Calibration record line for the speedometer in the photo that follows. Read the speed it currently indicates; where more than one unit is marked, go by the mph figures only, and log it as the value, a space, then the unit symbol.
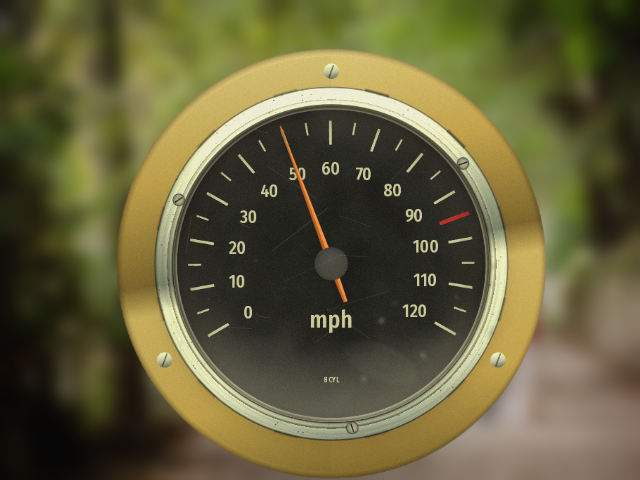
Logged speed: 50 mph
